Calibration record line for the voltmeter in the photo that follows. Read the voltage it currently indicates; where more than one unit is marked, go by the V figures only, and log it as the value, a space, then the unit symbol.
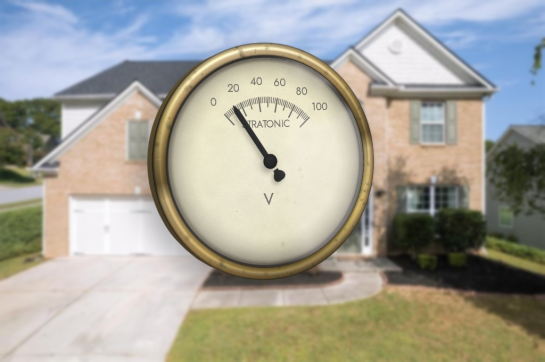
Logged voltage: 10 V
